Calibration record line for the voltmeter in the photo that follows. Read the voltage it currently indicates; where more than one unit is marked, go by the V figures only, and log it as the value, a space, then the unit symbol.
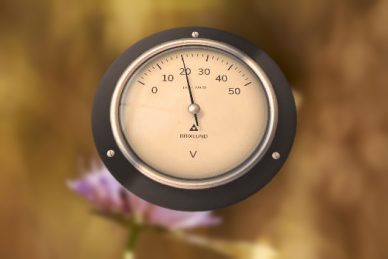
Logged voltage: 20 V
